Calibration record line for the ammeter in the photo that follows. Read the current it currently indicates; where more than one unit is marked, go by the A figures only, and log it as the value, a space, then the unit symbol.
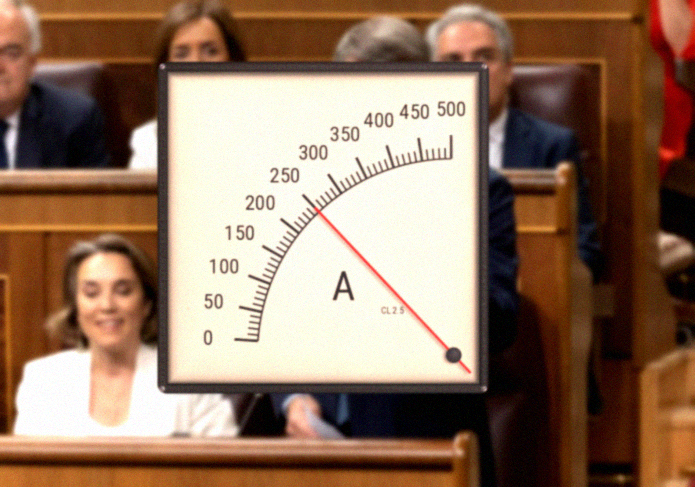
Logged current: 250 A
